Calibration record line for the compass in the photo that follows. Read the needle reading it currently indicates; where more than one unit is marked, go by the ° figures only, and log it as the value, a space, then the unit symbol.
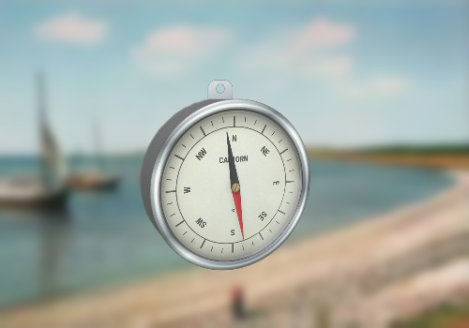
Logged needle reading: 170 °
